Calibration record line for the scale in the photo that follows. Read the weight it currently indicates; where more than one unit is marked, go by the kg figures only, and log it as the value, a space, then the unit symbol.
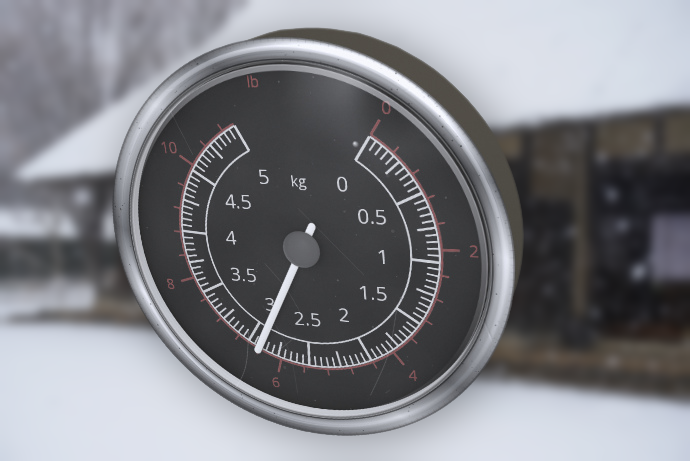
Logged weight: 2.9 kg
